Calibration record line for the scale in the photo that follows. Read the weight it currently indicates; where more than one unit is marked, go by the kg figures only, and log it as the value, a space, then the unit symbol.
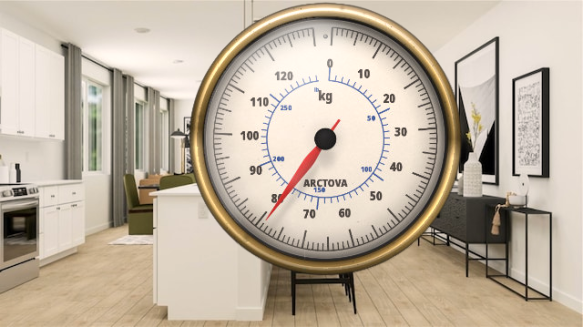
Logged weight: 79 kg
